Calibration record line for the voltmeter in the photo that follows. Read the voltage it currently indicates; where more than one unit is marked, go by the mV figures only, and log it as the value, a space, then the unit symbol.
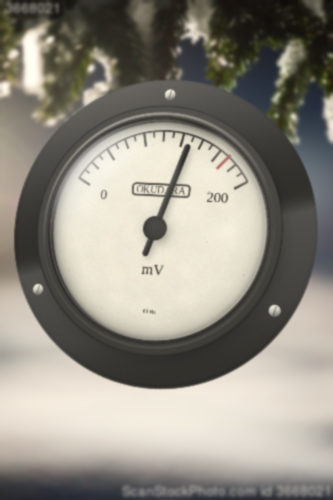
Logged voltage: 130 mV
